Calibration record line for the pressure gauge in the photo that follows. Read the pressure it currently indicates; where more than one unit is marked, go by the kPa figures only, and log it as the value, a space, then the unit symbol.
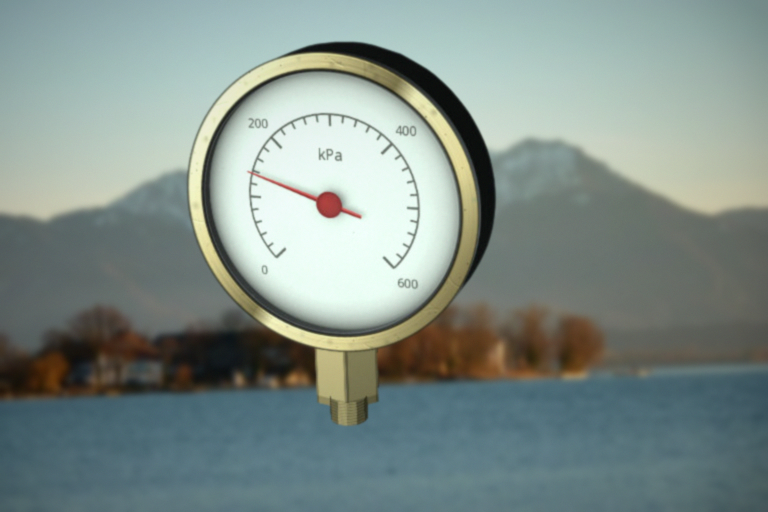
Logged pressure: 140 kPa
